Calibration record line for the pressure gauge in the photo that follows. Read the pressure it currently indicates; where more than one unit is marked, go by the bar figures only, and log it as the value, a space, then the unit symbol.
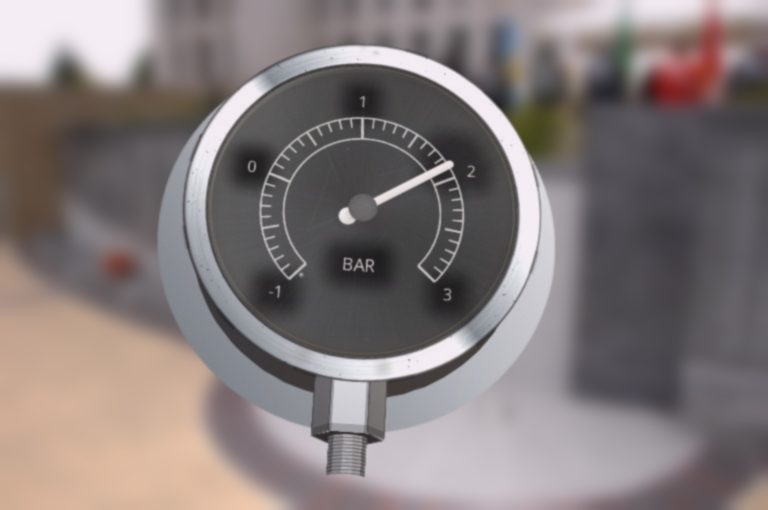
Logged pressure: 1.9 bar
